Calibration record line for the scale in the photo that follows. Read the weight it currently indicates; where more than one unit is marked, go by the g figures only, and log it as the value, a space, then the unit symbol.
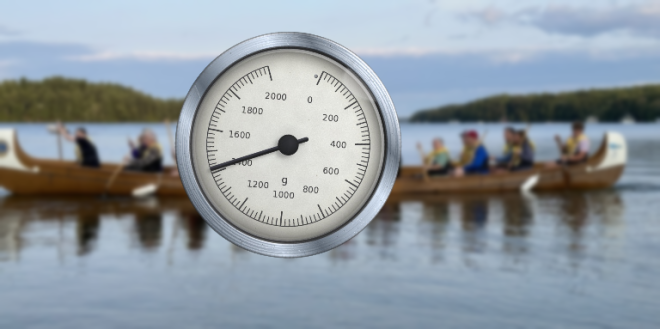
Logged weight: 1420 g
